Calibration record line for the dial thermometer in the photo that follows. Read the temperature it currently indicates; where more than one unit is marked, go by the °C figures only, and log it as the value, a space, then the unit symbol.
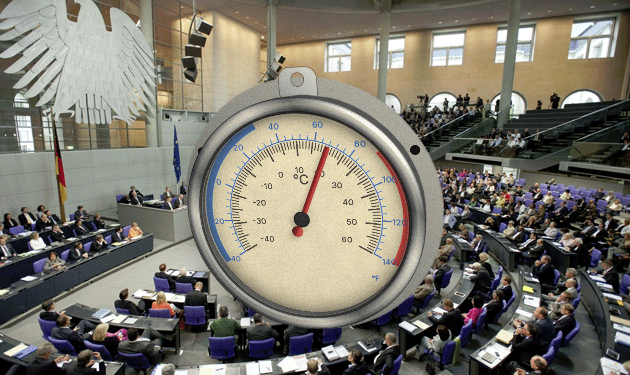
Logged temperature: 20 °C
